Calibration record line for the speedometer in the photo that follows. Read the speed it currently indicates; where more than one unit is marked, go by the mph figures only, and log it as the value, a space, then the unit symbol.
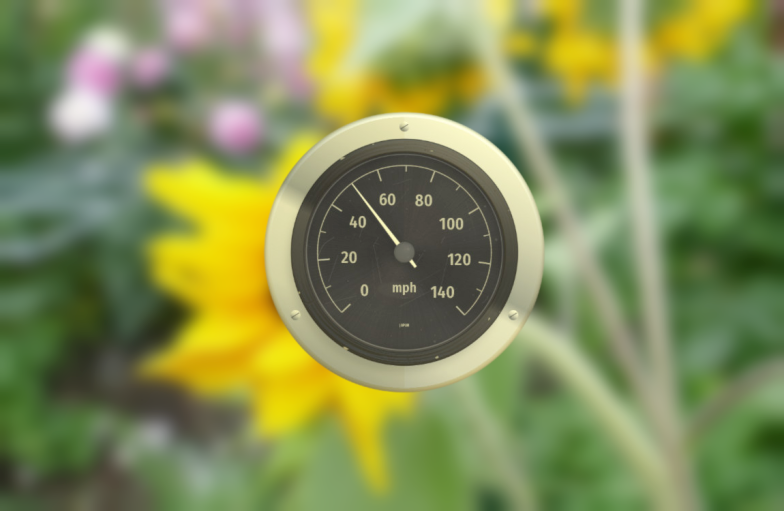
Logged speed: 50 mph
